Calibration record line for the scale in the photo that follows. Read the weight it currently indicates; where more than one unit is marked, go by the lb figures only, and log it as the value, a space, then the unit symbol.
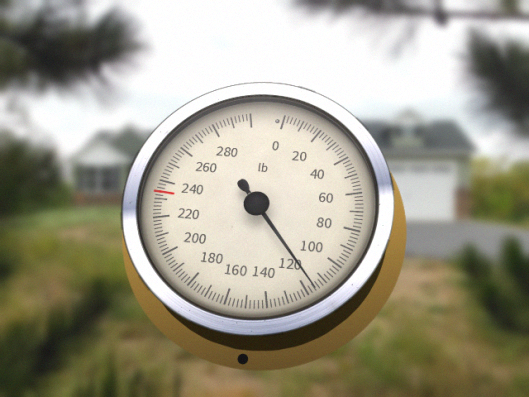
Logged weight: 116 lb
